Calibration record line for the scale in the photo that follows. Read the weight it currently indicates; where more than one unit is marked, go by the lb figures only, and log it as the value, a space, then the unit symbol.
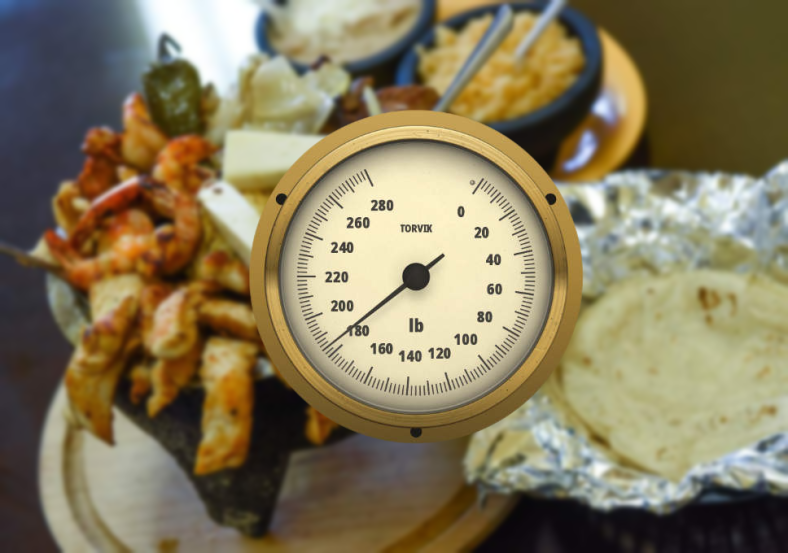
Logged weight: 184 lb
